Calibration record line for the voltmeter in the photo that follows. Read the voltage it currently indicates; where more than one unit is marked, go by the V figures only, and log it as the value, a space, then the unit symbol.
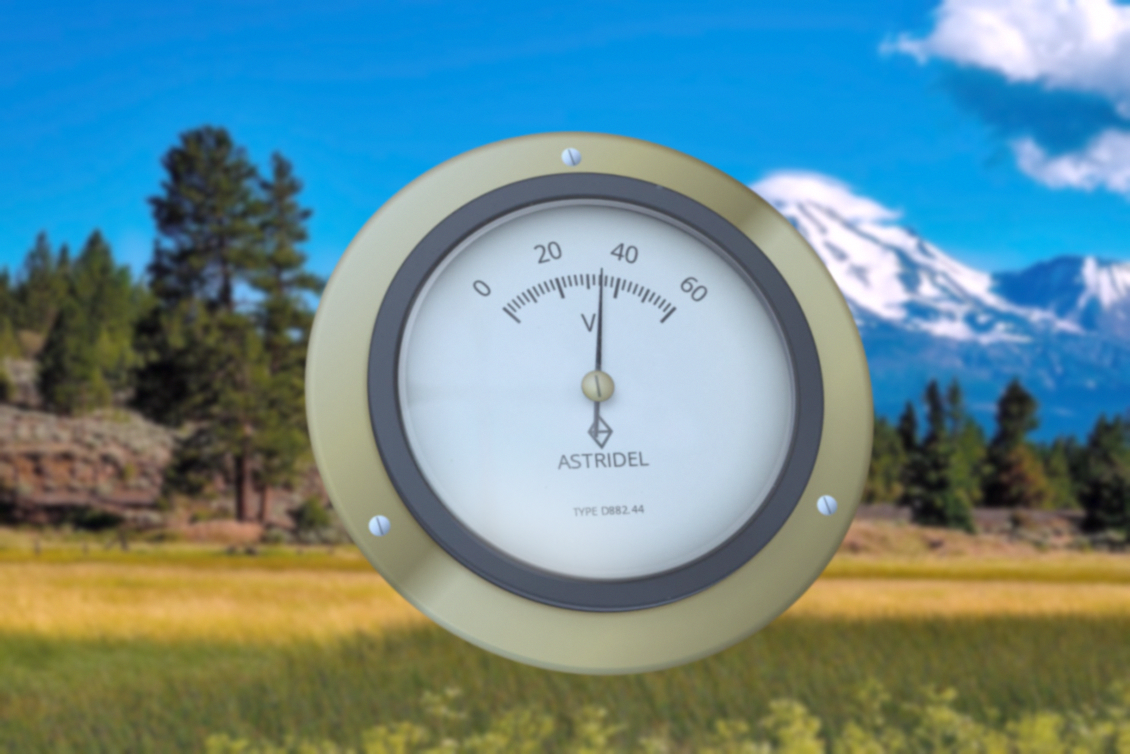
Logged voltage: 34 V
